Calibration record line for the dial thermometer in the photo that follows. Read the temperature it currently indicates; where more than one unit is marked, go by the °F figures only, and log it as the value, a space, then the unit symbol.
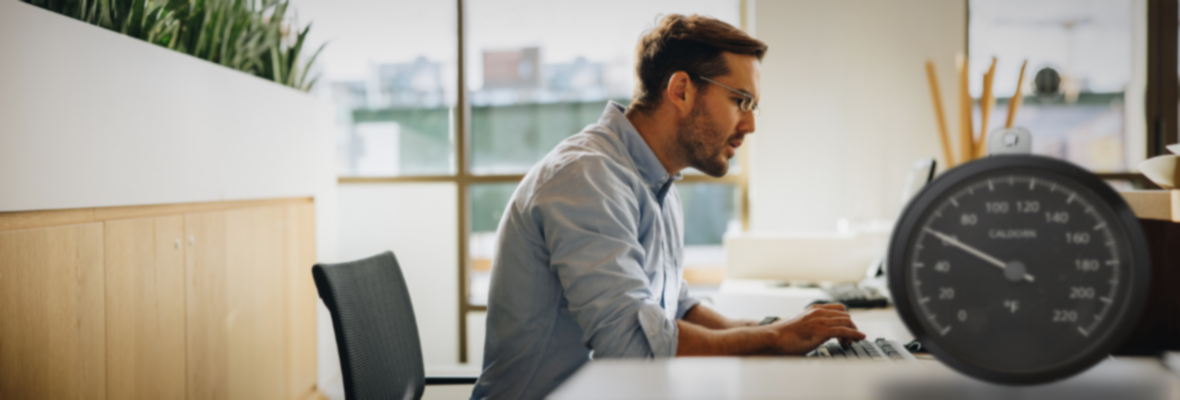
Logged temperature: 60 °F
